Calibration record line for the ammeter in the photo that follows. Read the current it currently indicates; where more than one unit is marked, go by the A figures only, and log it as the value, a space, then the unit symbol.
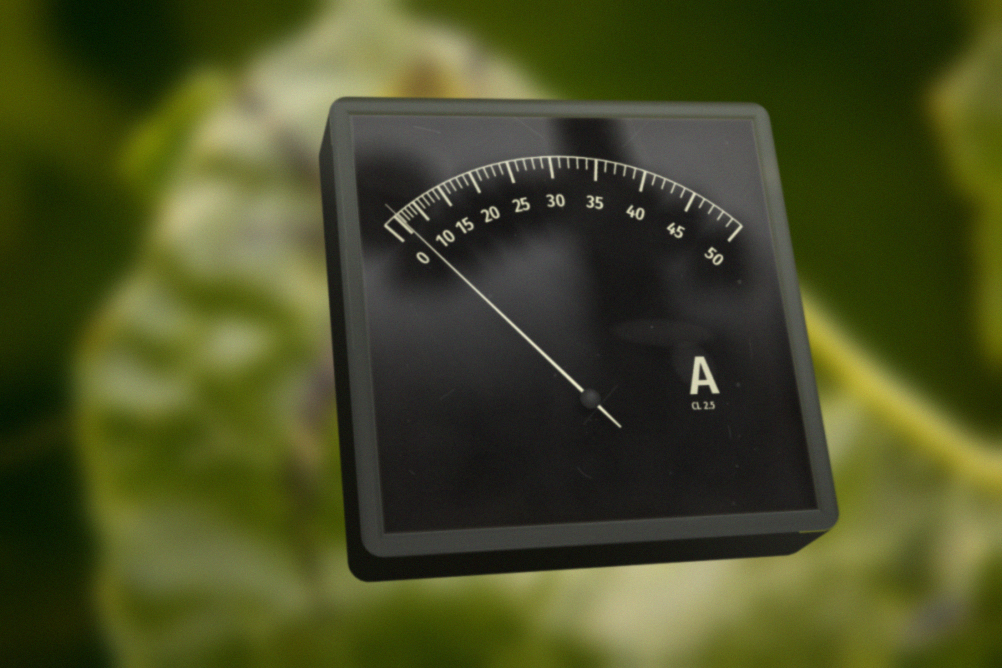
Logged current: 5 A
